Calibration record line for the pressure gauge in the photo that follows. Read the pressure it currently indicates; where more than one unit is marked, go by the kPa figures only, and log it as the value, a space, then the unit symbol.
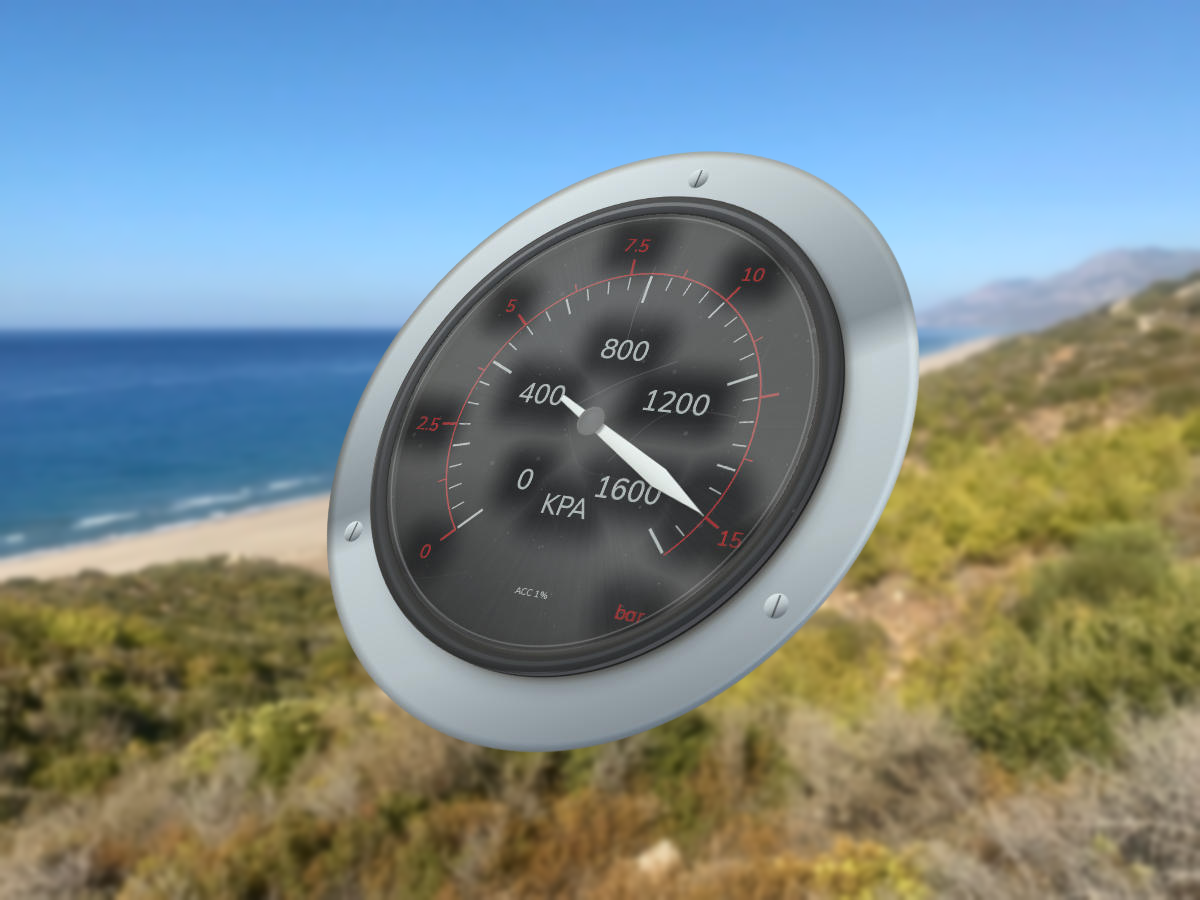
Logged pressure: 1500 kPa
